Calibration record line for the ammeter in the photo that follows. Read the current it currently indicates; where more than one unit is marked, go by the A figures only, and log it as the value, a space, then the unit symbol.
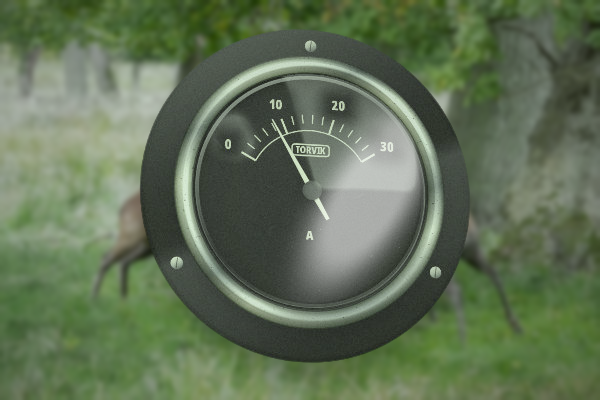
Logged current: 8 A
